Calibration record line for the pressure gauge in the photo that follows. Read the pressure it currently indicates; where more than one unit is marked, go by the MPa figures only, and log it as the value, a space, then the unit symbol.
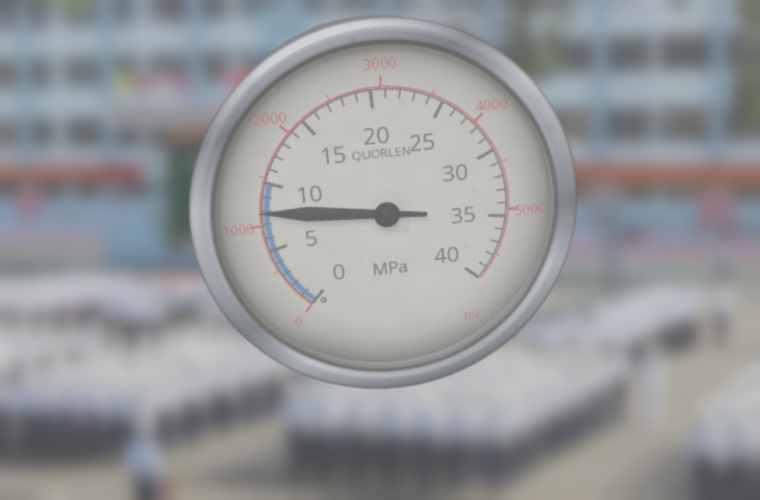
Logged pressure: 8 MPa
